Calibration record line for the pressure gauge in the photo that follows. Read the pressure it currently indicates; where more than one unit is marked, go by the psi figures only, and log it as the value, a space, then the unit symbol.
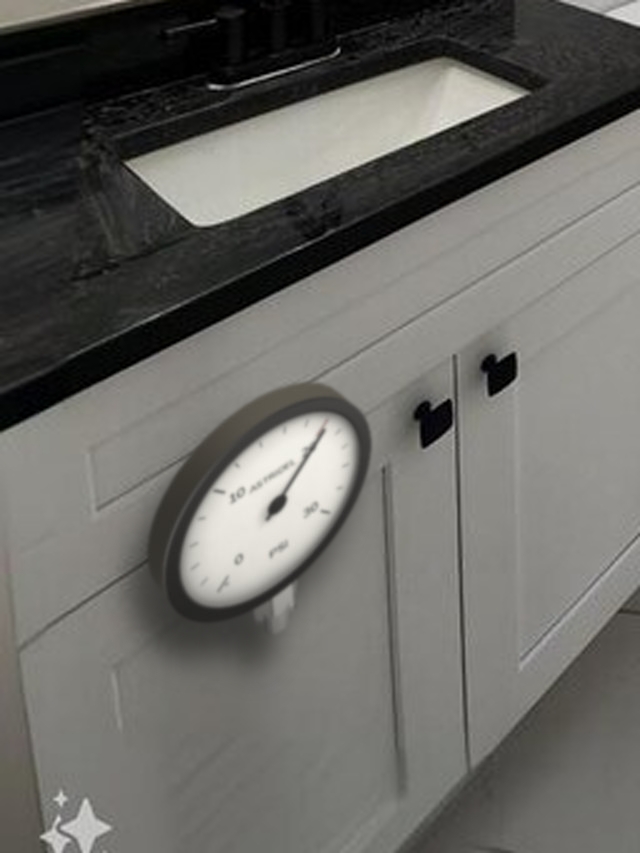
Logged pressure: 20 psi
